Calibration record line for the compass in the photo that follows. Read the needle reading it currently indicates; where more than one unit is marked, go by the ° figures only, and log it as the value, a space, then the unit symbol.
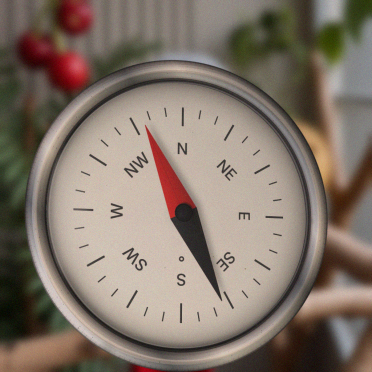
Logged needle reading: 335 °
